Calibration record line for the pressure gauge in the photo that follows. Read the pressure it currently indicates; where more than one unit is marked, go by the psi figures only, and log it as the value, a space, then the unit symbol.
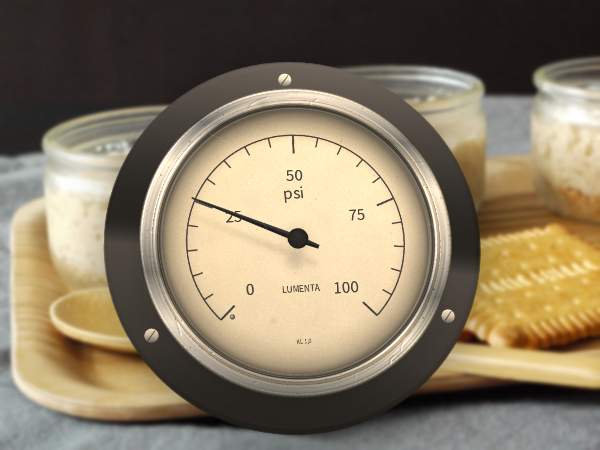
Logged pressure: 25 psi
